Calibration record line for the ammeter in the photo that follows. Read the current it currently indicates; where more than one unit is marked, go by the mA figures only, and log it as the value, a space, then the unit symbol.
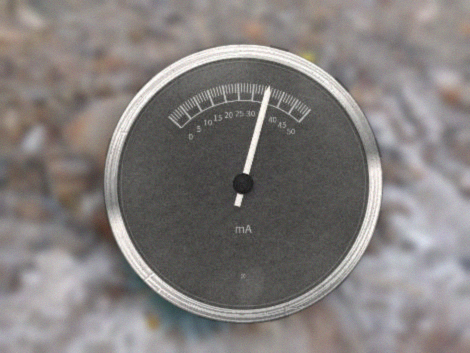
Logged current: 35 mA
